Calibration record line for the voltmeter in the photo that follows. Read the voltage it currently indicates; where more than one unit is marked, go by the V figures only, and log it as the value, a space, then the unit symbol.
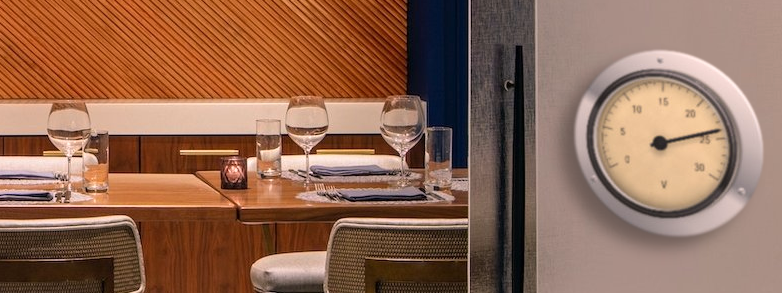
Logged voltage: 24 V
